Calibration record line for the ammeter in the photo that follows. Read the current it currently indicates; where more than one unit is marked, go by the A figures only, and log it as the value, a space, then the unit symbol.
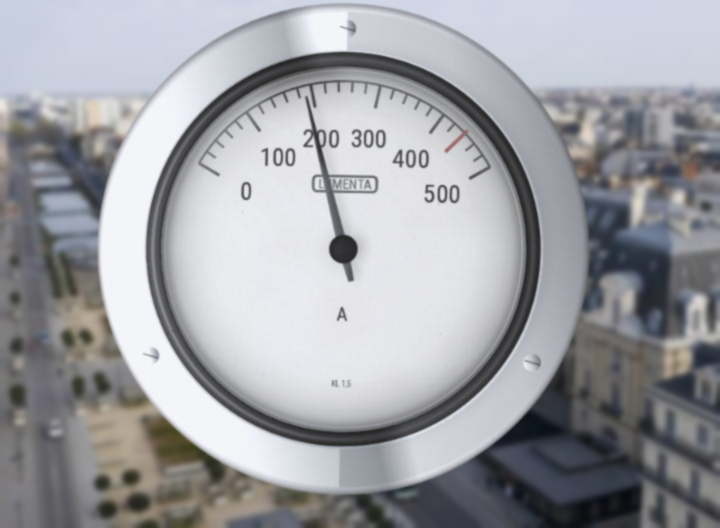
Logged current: 190 A
